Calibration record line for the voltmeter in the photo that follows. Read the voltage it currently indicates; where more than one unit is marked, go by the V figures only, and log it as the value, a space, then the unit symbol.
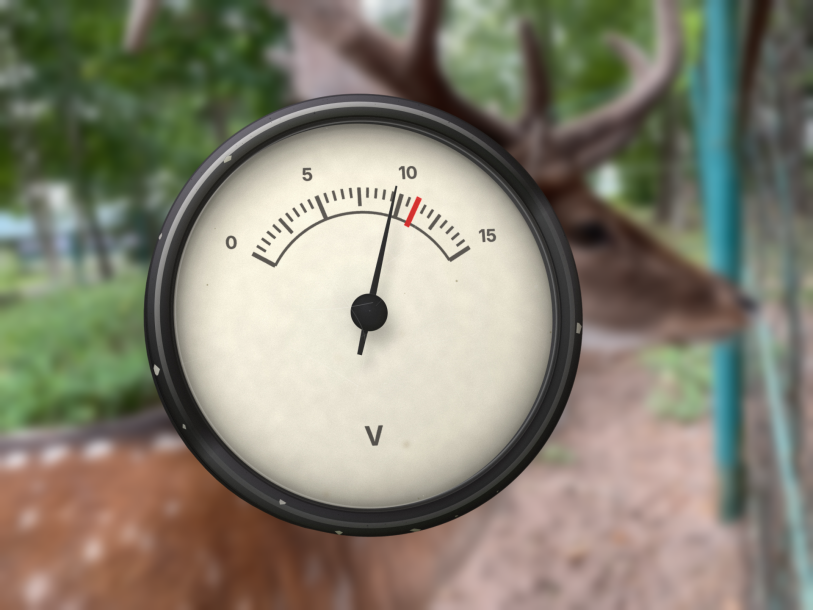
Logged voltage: 9.5 V
